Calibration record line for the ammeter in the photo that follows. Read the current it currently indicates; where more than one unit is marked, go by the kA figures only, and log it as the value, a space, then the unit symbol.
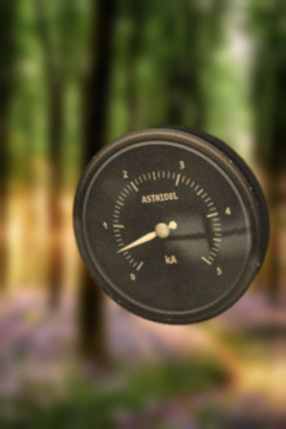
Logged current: 0.5 kA
